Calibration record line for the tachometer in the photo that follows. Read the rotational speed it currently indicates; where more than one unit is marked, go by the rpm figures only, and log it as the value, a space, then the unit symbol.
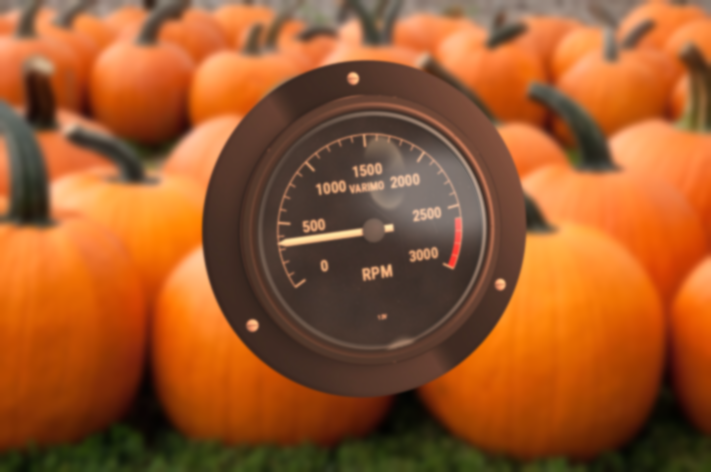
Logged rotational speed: 350 rpm
